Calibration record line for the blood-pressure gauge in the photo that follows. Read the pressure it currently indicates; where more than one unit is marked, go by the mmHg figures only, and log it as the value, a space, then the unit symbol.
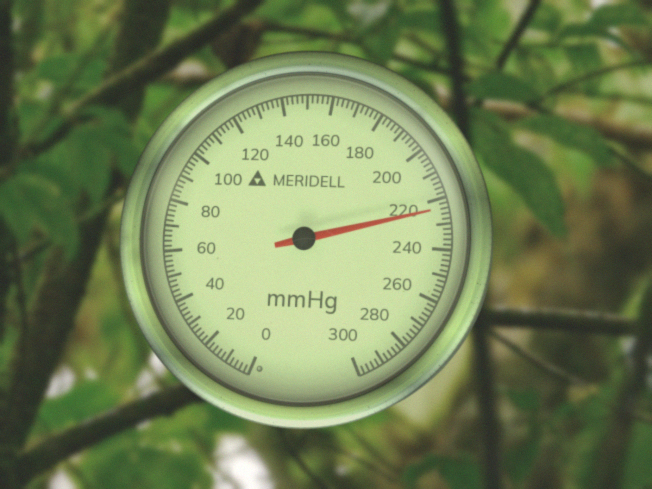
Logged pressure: 224 mmHg
